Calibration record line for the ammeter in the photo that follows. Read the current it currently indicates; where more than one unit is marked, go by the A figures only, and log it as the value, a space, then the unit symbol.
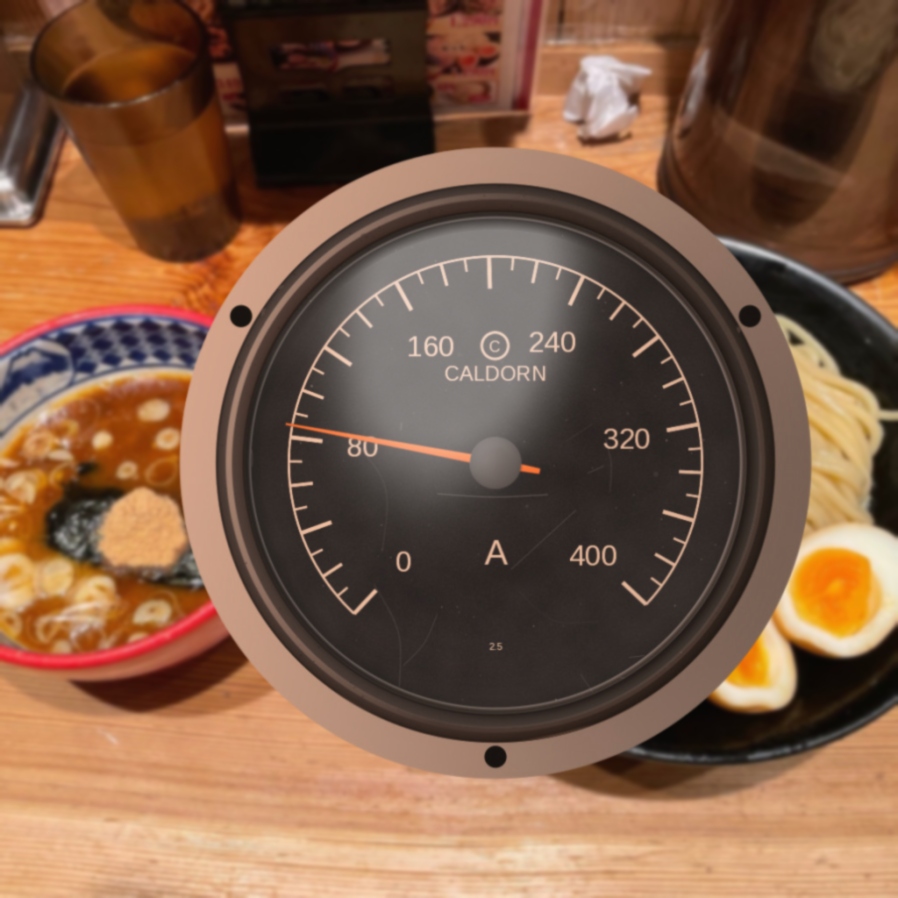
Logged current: 85 A
